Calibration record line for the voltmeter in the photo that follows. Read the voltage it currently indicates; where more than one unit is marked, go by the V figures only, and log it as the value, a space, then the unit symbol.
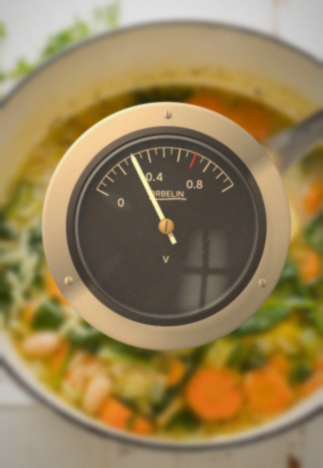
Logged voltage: 0.3 V
